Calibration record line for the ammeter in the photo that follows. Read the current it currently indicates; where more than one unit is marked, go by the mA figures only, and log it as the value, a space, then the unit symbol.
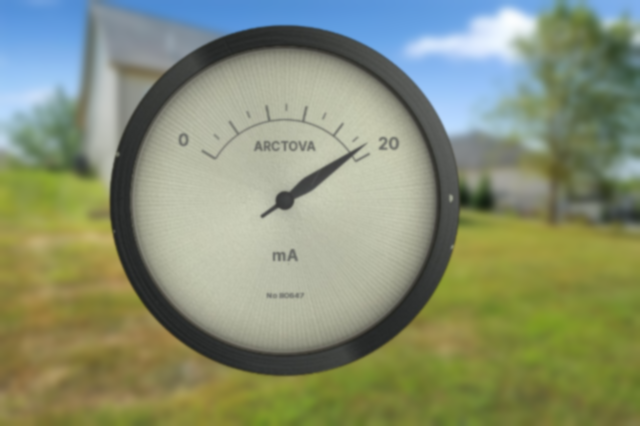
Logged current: 19 mA
